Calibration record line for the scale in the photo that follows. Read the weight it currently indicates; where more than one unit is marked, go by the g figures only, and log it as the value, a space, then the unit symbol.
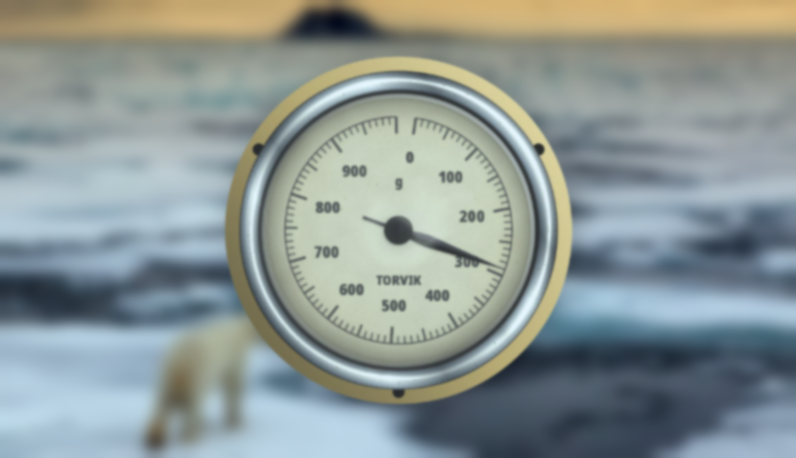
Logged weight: 290 g
